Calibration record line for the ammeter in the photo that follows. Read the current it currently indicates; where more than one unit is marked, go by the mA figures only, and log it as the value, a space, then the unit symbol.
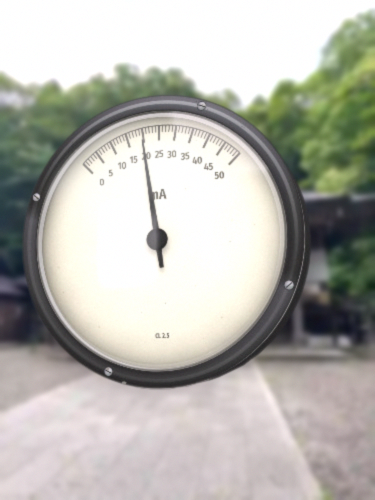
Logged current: 20 mA
